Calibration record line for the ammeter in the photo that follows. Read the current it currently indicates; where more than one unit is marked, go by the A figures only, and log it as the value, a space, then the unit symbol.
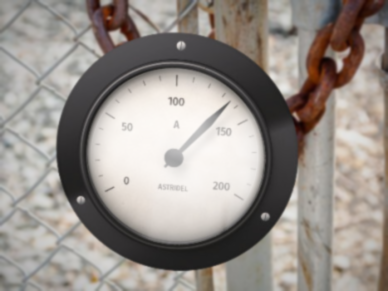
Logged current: 135 A
